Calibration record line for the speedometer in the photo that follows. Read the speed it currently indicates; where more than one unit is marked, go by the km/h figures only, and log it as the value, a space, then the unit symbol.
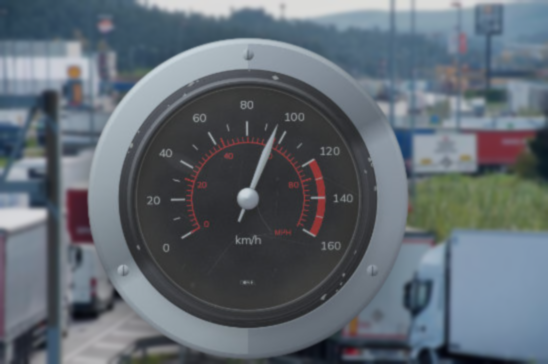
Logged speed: 95 km/h
